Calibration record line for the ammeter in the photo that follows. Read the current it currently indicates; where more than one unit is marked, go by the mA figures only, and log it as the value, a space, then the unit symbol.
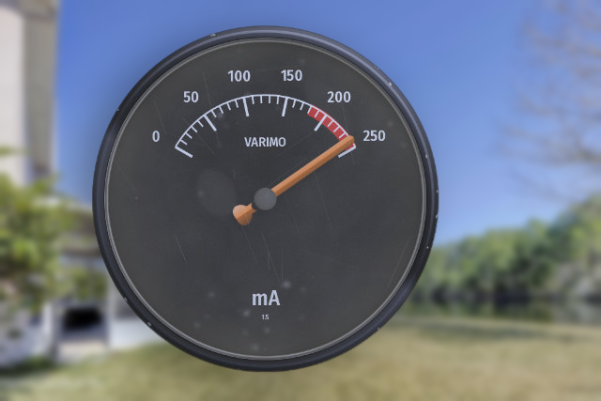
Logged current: 240 mA
